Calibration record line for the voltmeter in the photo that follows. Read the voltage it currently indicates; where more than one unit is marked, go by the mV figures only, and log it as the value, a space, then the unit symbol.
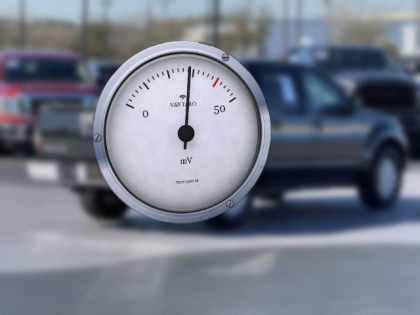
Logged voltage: 28 mV
